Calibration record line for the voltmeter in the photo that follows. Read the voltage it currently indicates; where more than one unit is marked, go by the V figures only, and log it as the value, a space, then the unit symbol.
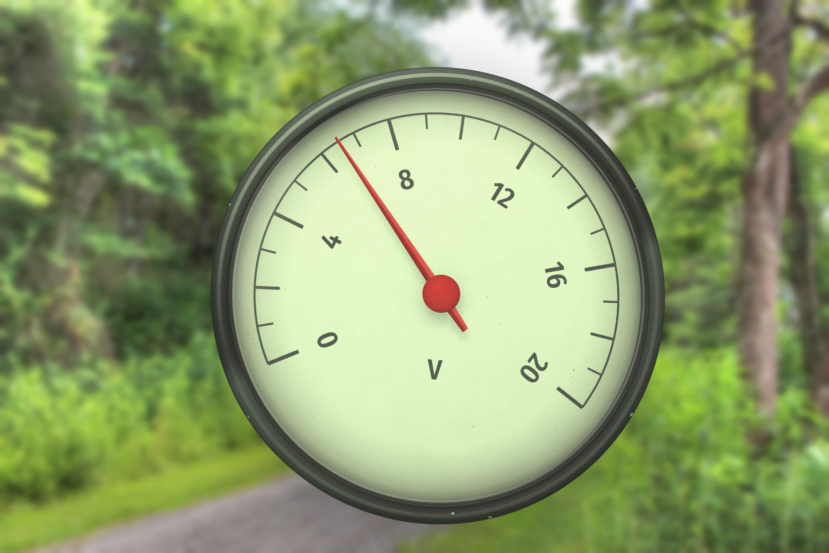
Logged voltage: 6.5 V
